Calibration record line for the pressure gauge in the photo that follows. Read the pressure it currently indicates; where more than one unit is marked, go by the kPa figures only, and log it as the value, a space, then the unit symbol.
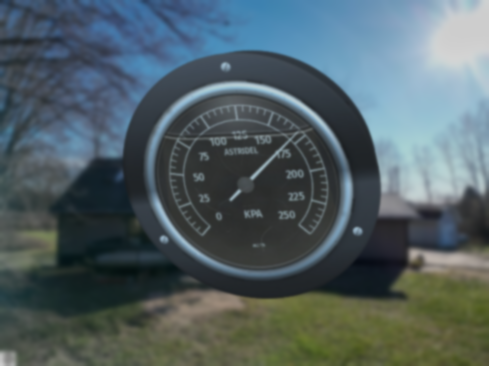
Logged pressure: 170 kPa
